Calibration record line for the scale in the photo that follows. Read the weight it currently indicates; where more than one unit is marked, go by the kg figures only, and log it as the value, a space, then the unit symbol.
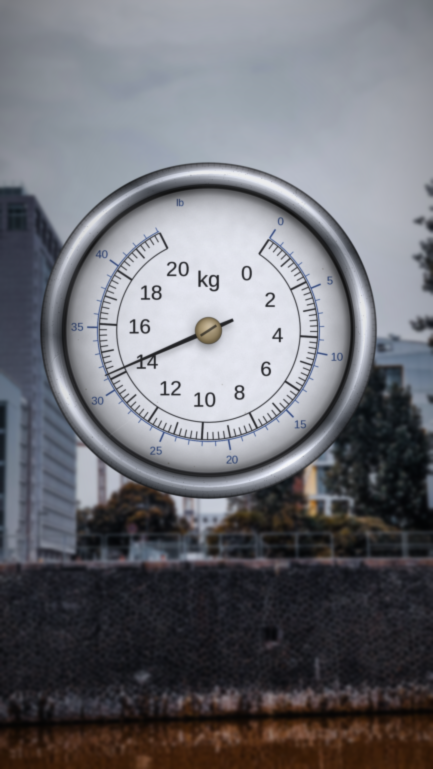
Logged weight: 14.2 kg
